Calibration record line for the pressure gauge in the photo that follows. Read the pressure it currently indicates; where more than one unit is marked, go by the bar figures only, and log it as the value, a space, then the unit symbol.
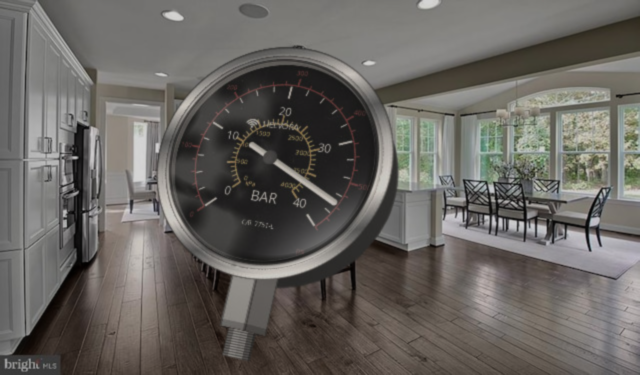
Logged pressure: 37 bar
